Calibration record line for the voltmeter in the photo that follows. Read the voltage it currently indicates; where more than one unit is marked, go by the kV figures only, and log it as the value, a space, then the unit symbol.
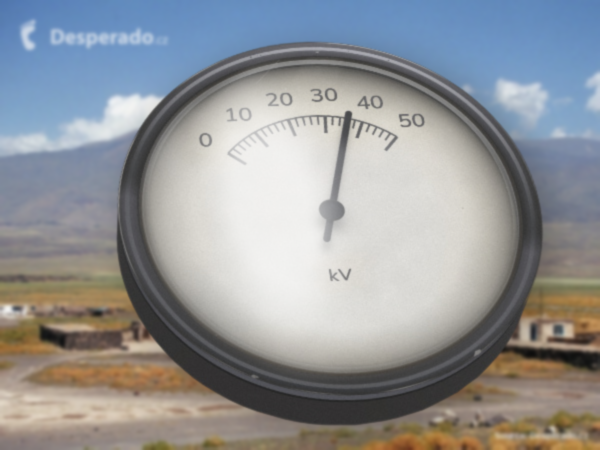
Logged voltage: 36 kV
